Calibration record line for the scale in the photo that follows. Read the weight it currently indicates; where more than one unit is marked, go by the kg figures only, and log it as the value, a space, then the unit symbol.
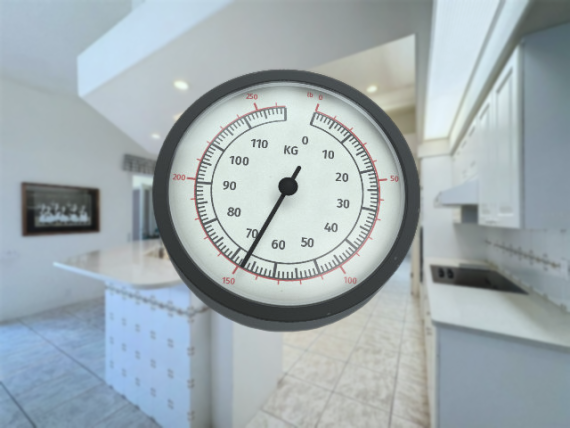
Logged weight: 67 kg
